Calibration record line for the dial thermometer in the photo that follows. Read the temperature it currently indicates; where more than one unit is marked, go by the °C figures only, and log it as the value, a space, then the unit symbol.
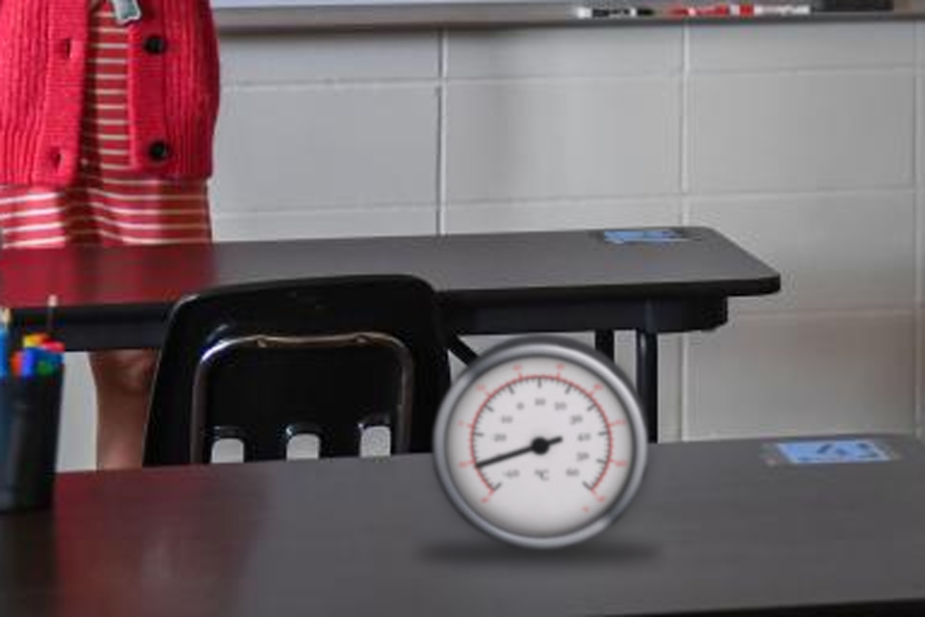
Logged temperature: -30 °C
